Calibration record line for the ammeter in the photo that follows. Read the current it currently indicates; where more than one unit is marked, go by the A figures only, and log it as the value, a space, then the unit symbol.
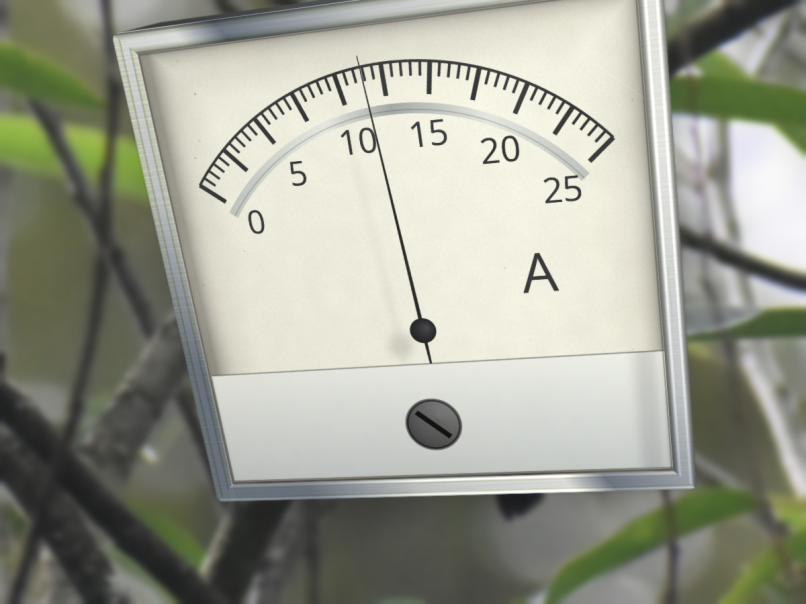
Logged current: 11.5 A
